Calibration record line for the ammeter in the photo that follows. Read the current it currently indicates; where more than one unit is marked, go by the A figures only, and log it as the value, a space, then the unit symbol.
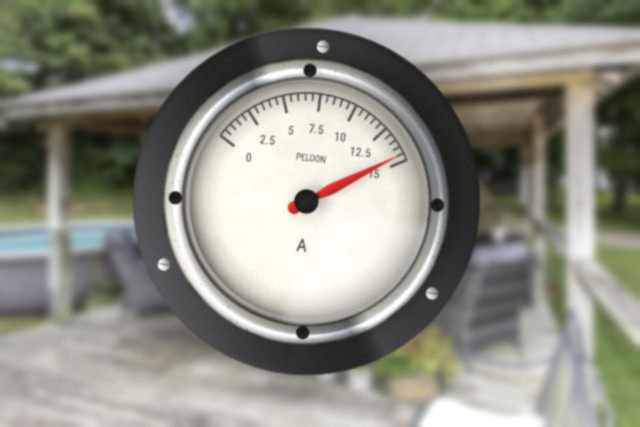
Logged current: 14.5 A
